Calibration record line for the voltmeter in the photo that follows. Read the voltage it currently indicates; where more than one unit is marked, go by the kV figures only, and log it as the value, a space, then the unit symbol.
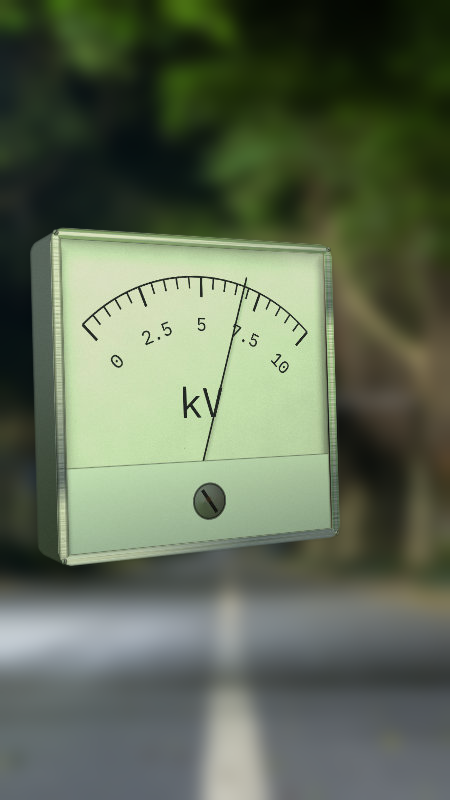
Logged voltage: 6.75 kV
